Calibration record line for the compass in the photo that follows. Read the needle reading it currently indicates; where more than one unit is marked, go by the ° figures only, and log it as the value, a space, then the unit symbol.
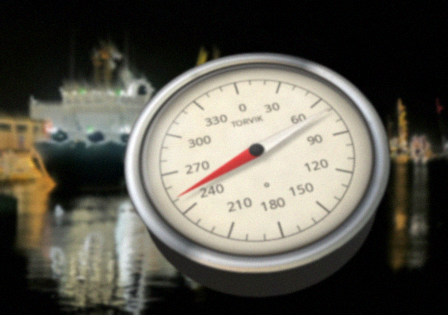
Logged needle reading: 250 °
